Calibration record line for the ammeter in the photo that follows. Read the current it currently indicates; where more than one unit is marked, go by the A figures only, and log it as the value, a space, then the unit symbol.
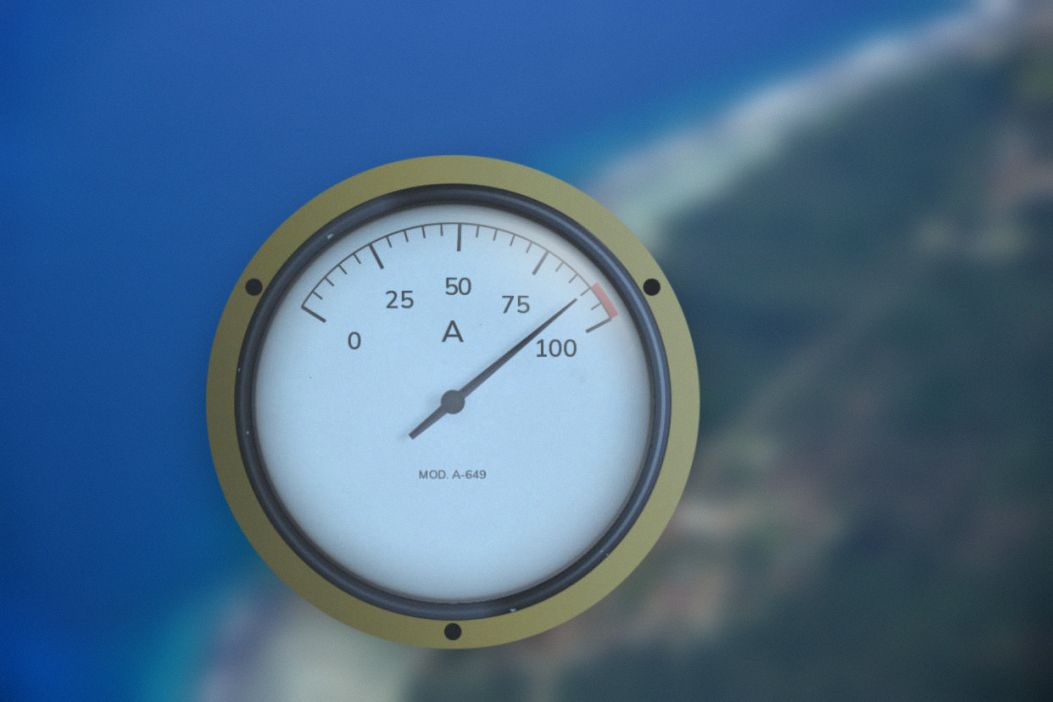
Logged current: 90 A
